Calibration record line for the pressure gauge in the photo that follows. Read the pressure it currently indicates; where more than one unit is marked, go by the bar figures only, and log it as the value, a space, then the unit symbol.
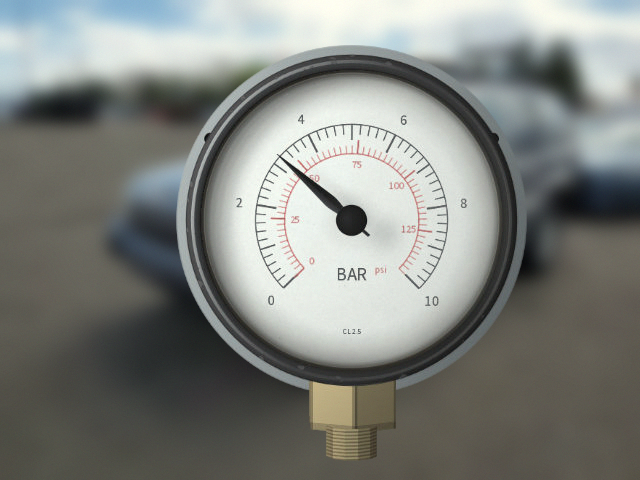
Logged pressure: 3.2 bar
